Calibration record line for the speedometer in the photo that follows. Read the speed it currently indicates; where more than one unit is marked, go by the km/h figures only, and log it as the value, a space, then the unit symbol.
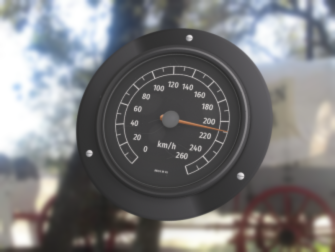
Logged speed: 210 km/h
